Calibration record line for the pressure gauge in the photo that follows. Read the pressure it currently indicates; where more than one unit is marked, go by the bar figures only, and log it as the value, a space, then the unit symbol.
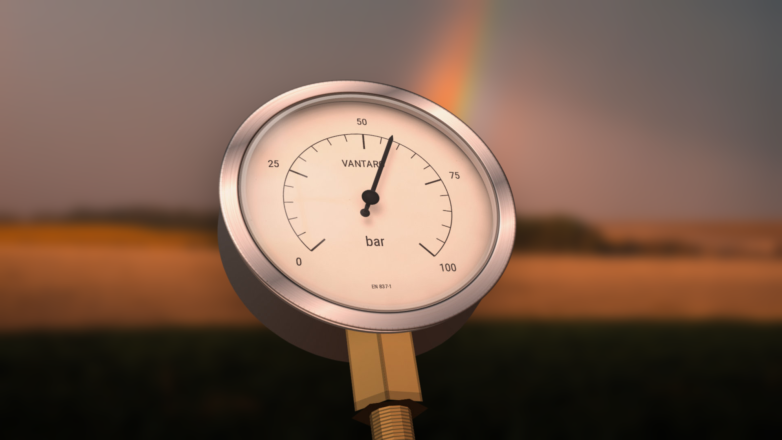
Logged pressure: 57.5 bar
